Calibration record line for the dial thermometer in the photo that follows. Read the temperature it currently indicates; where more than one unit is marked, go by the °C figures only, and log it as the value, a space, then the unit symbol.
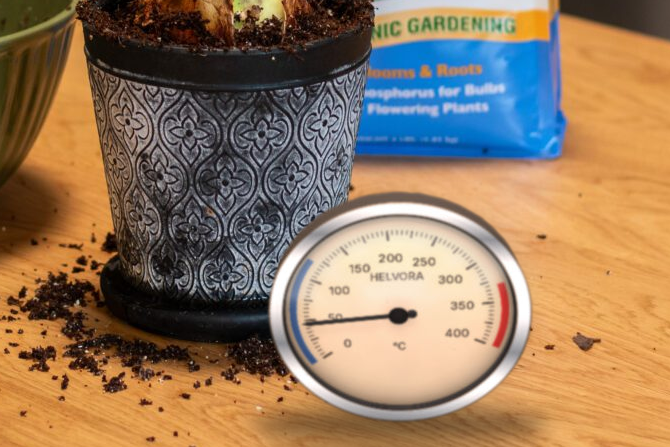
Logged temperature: 50 °C
